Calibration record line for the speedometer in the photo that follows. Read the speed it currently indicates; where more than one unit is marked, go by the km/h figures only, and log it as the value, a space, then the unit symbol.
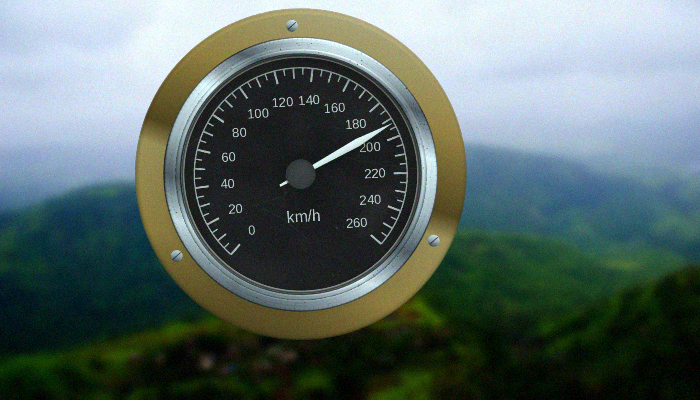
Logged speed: 192.5 km/h
